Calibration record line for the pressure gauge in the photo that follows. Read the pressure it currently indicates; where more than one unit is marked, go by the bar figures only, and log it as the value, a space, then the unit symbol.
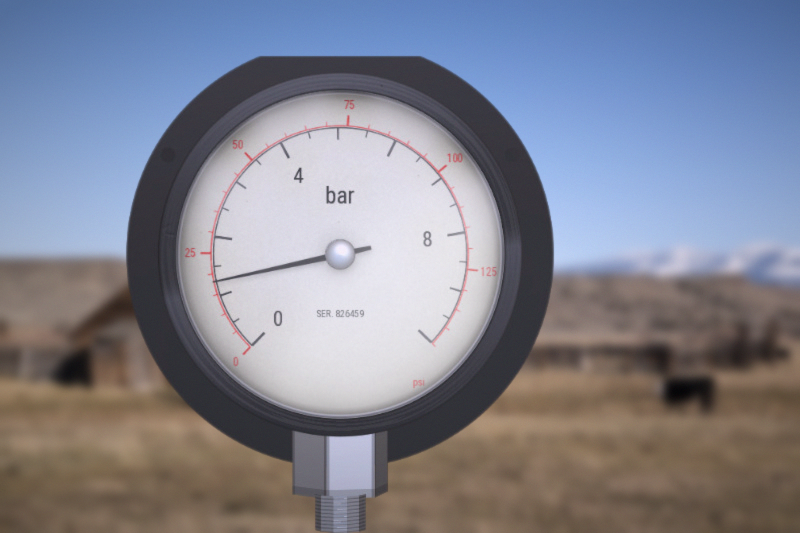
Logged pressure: 1.25 bar
